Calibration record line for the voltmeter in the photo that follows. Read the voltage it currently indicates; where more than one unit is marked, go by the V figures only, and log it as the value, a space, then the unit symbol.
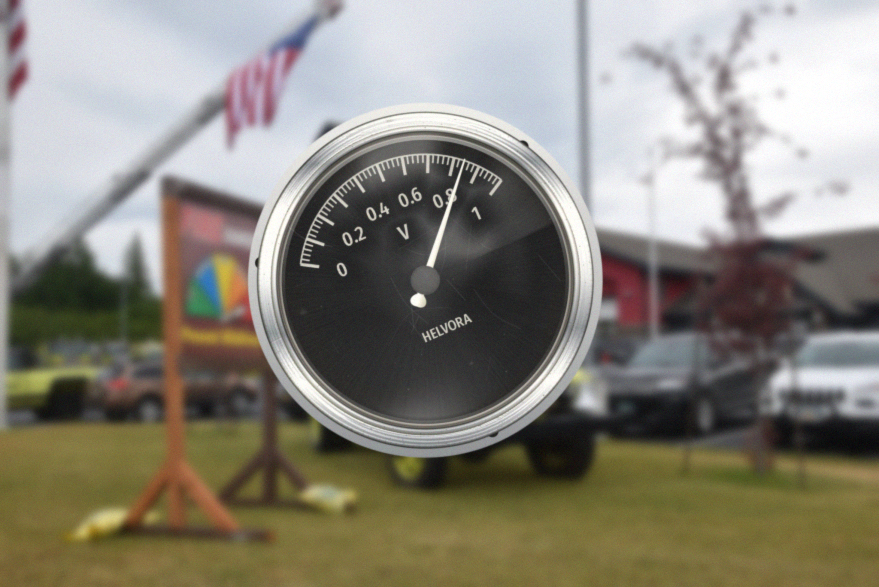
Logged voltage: 0.84 V
